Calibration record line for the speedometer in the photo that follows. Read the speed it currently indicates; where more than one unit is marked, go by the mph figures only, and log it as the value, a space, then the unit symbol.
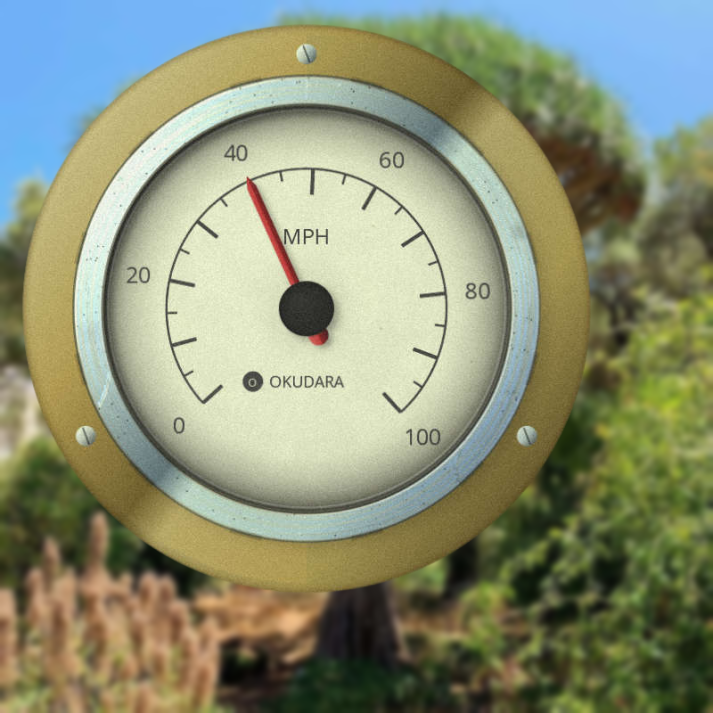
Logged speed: 40 mph
